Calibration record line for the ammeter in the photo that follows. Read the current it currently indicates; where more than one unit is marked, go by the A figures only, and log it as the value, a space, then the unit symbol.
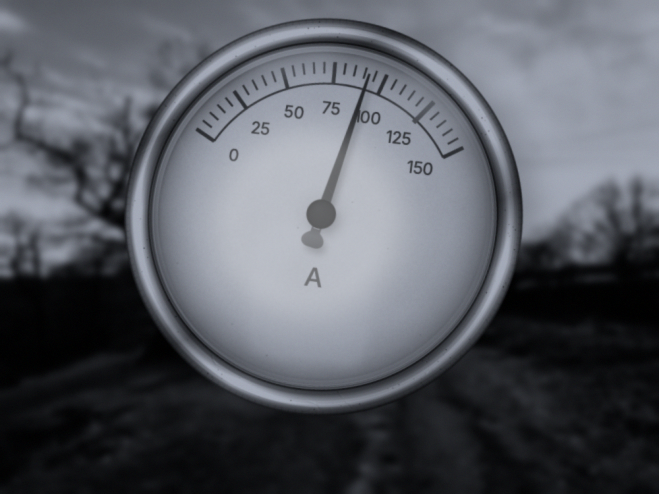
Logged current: 92.5 A
